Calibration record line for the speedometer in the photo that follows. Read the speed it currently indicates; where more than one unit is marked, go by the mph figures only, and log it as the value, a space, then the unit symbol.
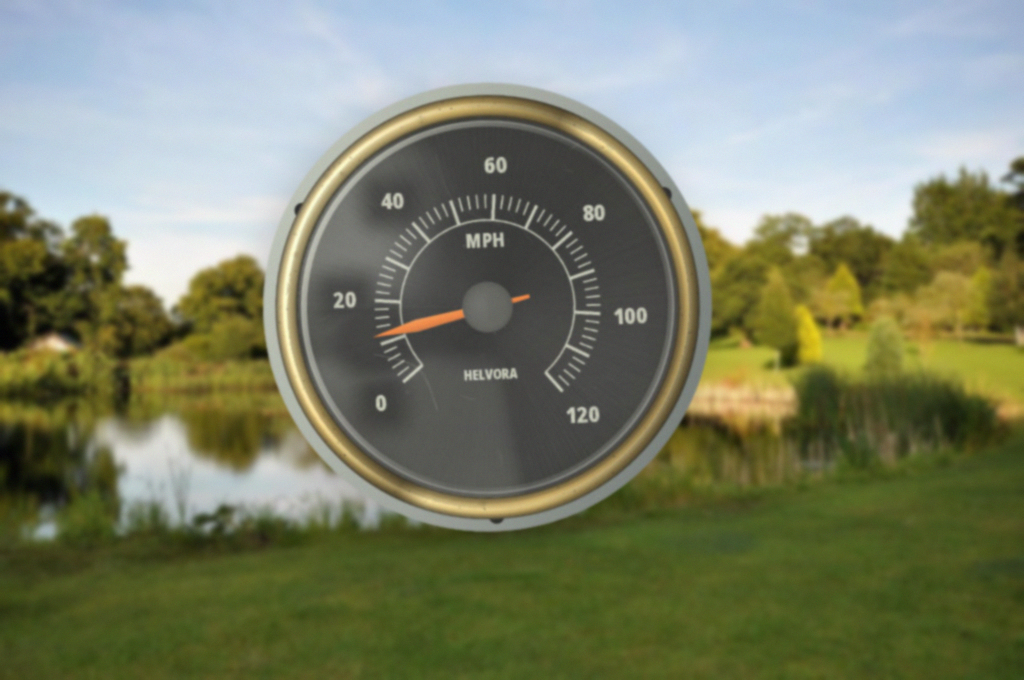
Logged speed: 12 mph
